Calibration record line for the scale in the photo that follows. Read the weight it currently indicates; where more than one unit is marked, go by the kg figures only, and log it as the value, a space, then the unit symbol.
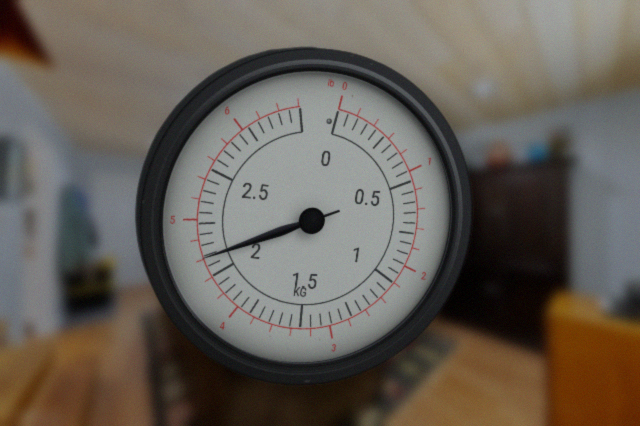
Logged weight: 2.1 kg
